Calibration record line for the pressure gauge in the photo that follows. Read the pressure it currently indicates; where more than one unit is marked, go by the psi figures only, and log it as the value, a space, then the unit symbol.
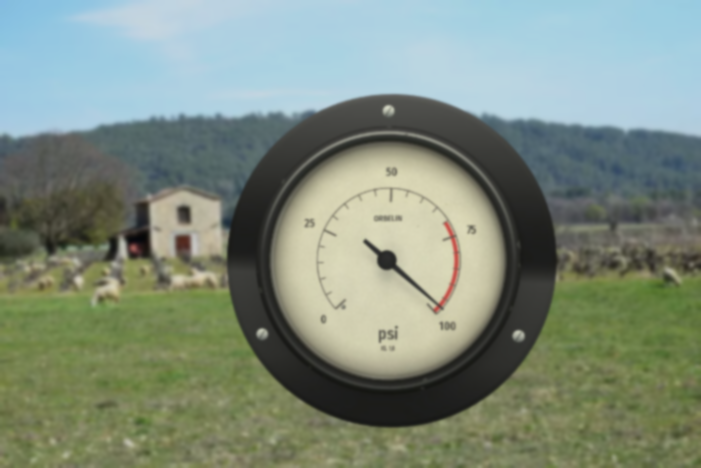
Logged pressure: 97.5 psi
